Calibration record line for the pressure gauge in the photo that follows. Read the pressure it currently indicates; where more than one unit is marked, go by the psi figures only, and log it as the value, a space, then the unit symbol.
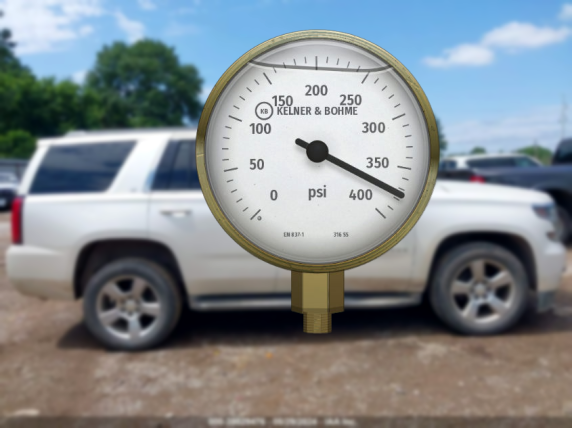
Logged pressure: 375 psi
